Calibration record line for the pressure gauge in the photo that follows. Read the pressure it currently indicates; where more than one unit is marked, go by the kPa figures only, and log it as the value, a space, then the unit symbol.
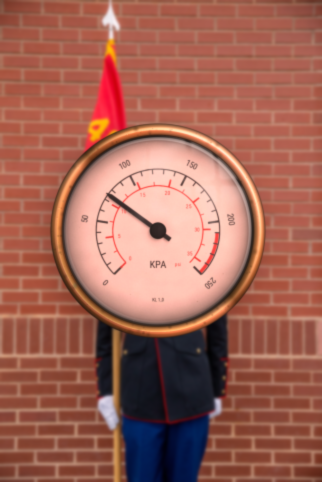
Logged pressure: 75 kPa
